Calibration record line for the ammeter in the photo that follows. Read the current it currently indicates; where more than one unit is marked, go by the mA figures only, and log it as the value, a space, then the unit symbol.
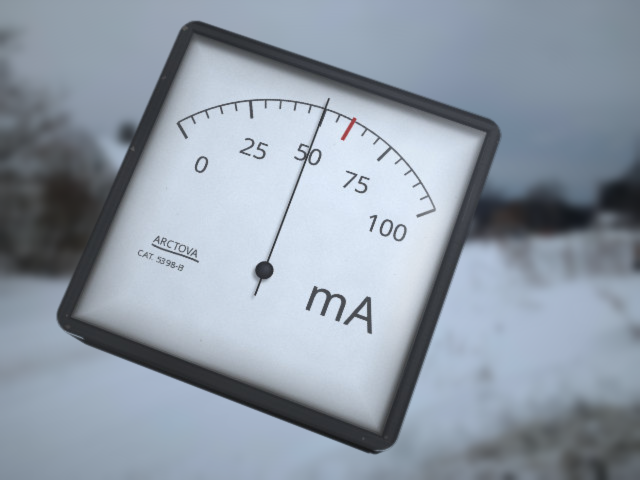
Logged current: 50 mA
